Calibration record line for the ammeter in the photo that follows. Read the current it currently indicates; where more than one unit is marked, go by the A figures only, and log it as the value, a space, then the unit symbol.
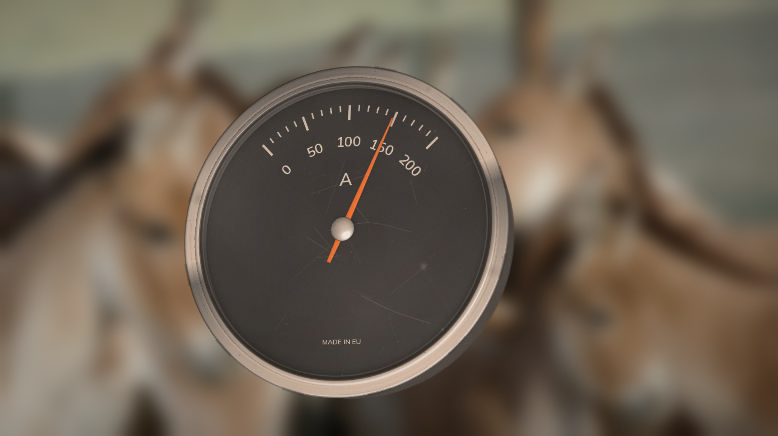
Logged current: 150 A
